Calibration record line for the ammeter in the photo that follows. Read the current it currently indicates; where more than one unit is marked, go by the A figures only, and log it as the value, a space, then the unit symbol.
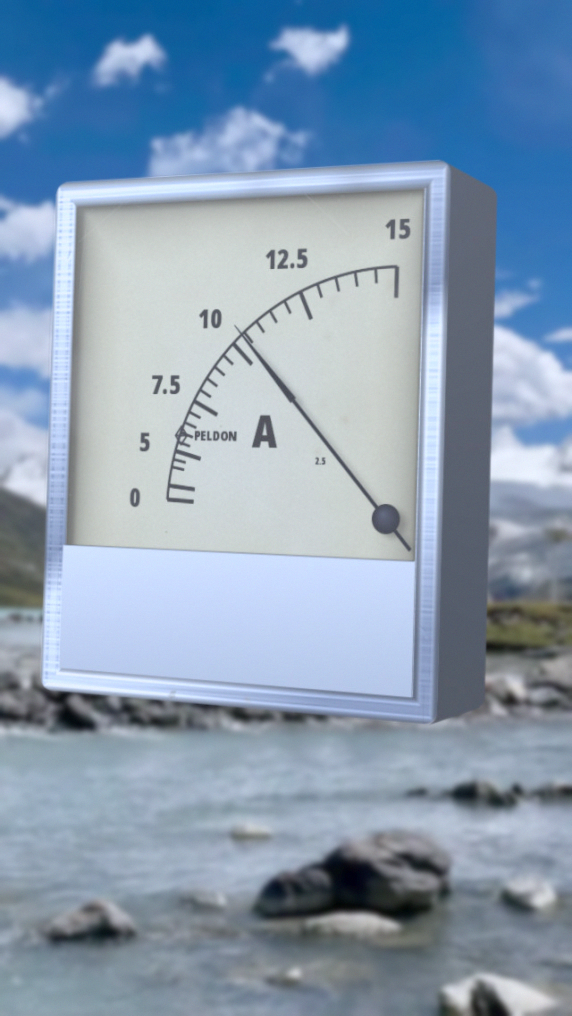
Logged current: 10.5 A
